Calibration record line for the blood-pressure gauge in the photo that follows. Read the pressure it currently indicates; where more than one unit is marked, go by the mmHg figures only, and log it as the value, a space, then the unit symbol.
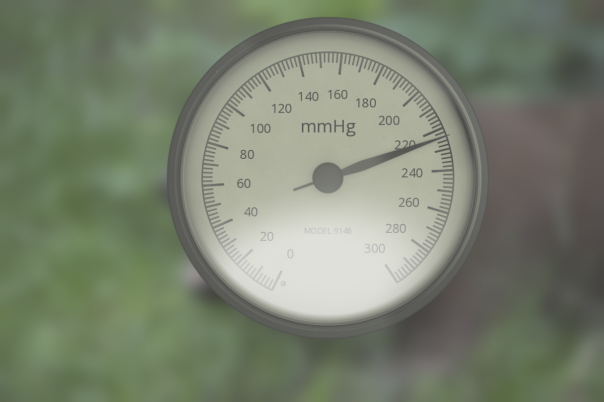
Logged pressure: 224 mmHg
